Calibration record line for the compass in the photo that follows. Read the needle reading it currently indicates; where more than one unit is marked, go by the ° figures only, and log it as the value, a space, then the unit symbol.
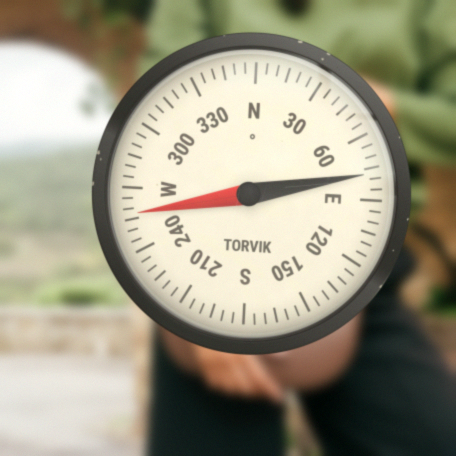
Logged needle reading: 257.5 °
